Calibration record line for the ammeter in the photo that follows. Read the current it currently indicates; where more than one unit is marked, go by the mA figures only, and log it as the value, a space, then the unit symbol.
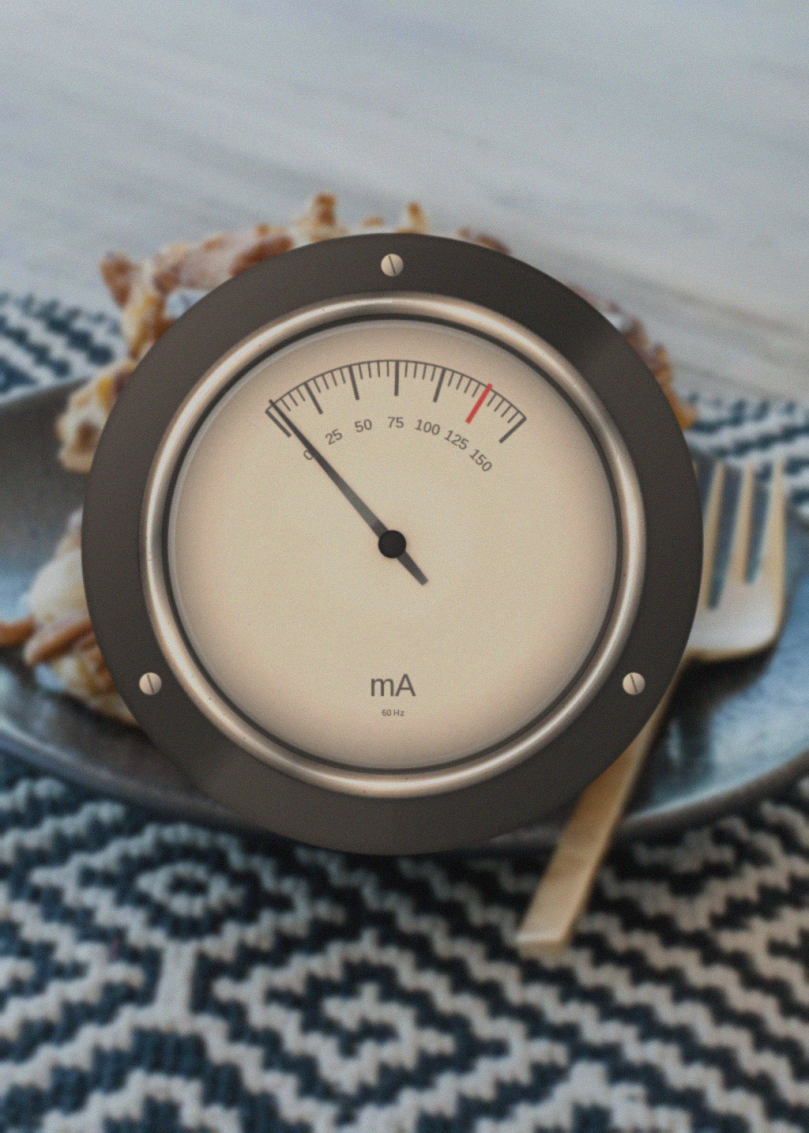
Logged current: 5 mA
